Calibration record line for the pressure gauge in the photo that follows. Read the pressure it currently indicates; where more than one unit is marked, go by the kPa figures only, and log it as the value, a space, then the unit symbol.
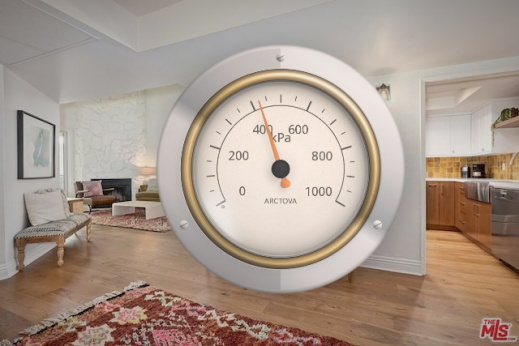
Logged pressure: 425 kPa
